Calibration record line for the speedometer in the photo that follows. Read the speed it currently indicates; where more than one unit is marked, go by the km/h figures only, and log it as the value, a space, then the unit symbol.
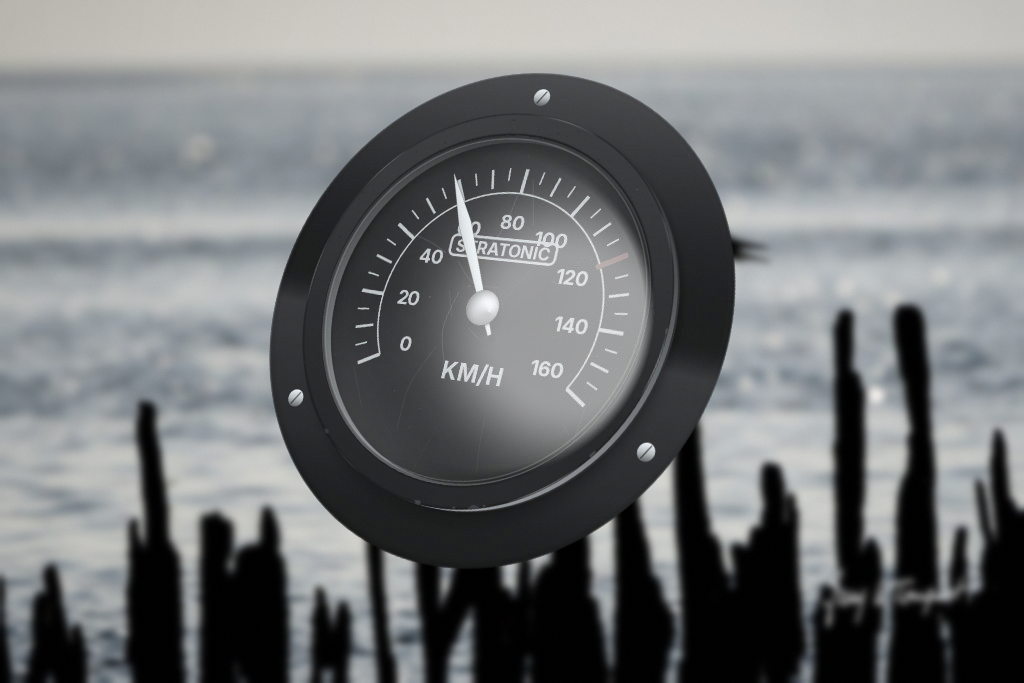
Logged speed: 60 km/h
